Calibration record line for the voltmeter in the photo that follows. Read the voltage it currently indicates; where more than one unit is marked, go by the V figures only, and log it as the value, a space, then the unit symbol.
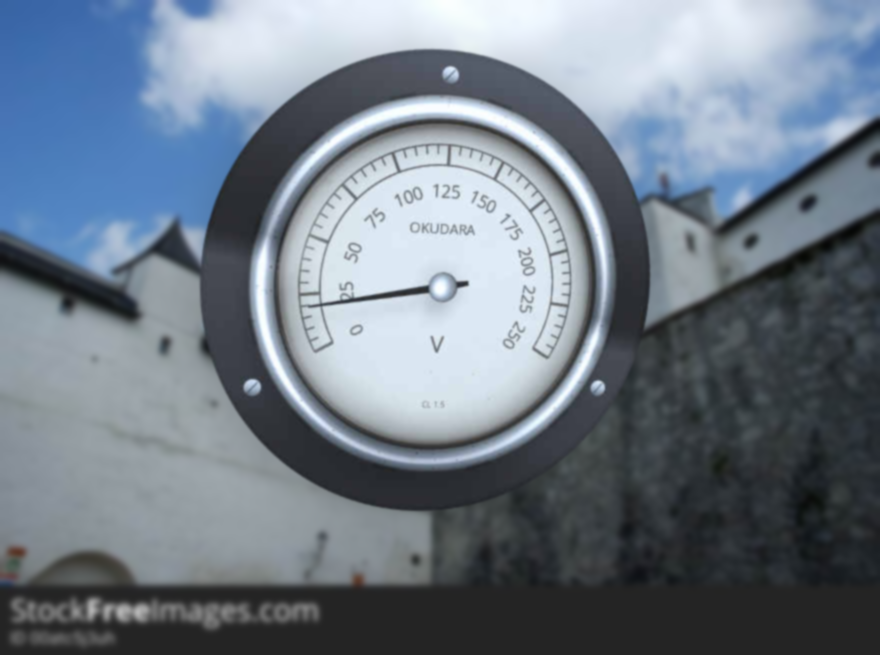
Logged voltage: 20 V
